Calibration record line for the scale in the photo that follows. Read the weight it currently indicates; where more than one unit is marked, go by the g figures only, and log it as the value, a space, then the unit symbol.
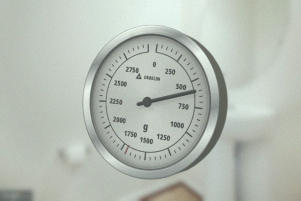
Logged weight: 600 g
